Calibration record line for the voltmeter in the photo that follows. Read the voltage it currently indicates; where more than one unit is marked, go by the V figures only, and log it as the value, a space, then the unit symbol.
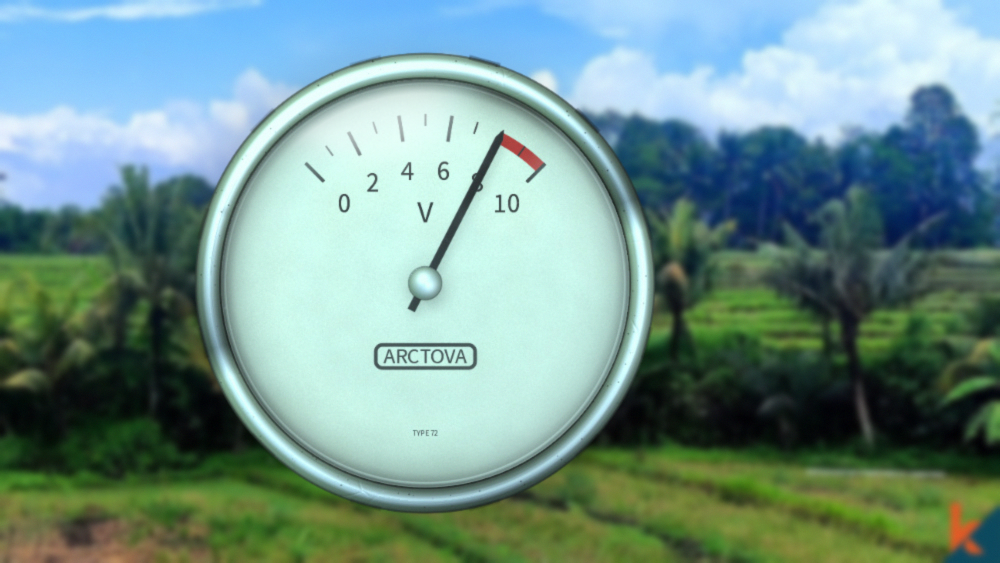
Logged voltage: 8 V
